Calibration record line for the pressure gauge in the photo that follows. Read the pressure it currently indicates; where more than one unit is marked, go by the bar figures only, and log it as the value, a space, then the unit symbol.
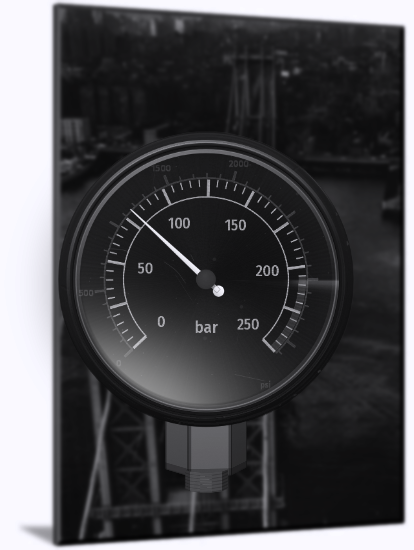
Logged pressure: 80 bar
